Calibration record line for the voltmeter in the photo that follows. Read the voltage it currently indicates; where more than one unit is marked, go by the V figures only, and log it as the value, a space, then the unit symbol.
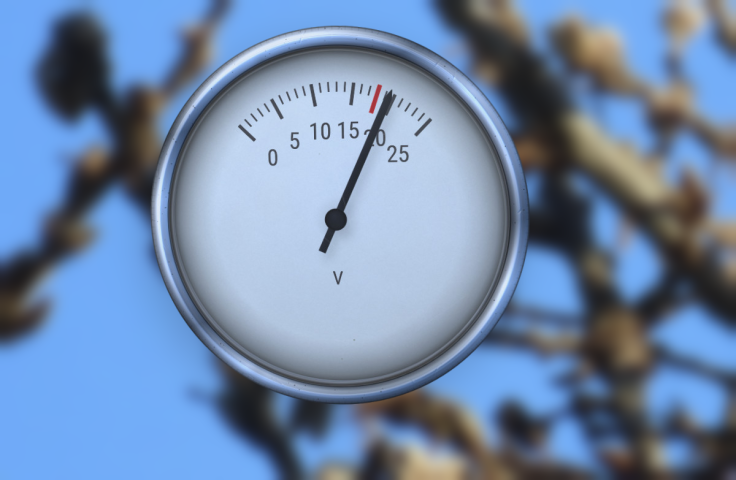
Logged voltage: 19.5 V
